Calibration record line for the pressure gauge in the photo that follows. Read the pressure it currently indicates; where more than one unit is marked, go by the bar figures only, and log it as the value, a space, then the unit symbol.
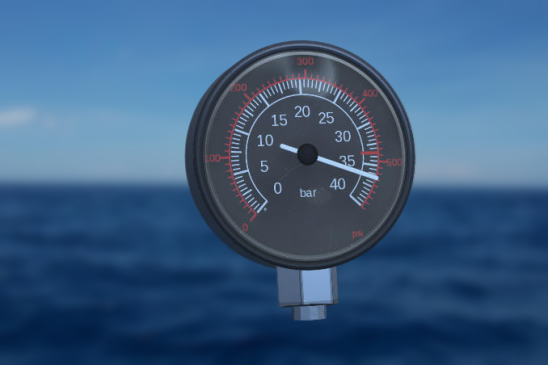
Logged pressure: 36.5 bar
